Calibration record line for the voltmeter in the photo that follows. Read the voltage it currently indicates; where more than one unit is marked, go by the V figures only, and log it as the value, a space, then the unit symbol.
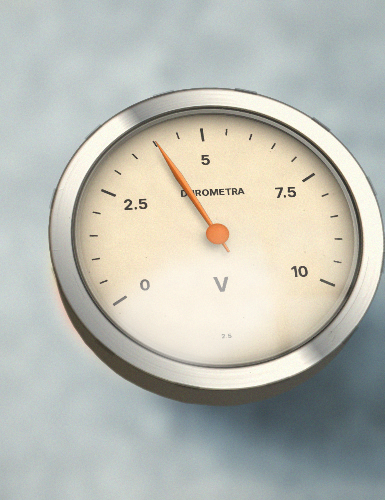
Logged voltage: 4 V
